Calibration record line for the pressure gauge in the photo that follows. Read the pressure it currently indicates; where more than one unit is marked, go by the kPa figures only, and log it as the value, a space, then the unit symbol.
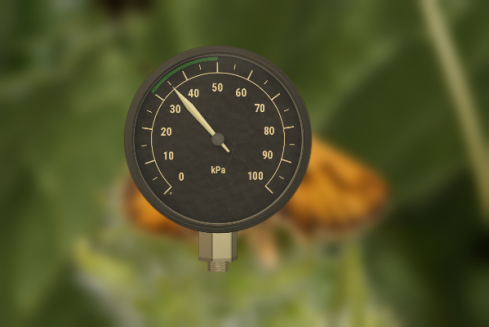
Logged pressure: 35 kPa
